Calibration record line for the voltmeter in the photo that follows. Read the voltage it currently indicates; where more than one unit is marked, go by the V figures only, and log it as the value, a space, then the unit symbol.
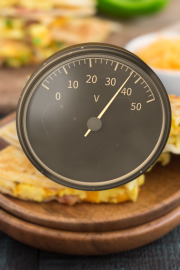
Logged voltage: 36 V
